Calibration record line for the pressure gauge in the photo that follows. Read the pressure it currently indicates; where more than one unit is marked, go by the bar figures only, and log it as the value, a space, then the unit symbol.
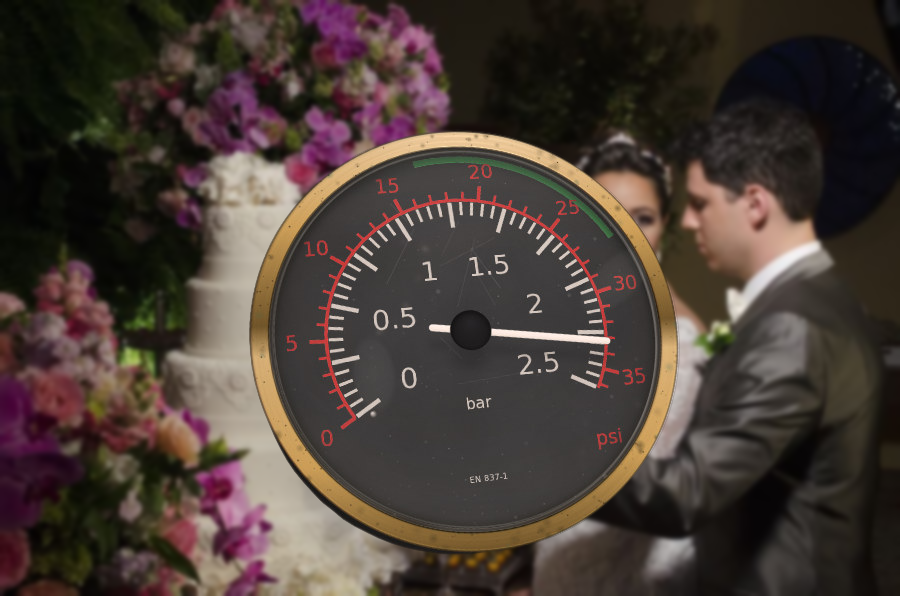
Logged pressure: 2.3 bar
